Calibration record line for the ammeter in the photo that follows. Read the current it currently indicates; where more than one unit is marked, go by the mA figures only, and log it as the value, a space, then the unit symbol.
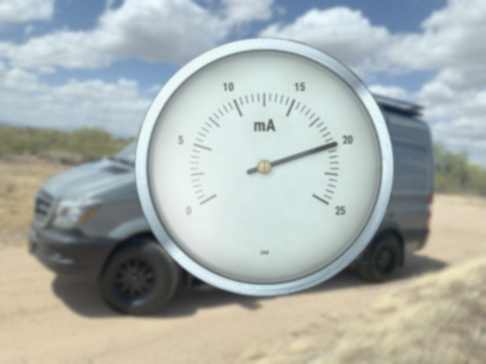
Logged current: 20 mA
